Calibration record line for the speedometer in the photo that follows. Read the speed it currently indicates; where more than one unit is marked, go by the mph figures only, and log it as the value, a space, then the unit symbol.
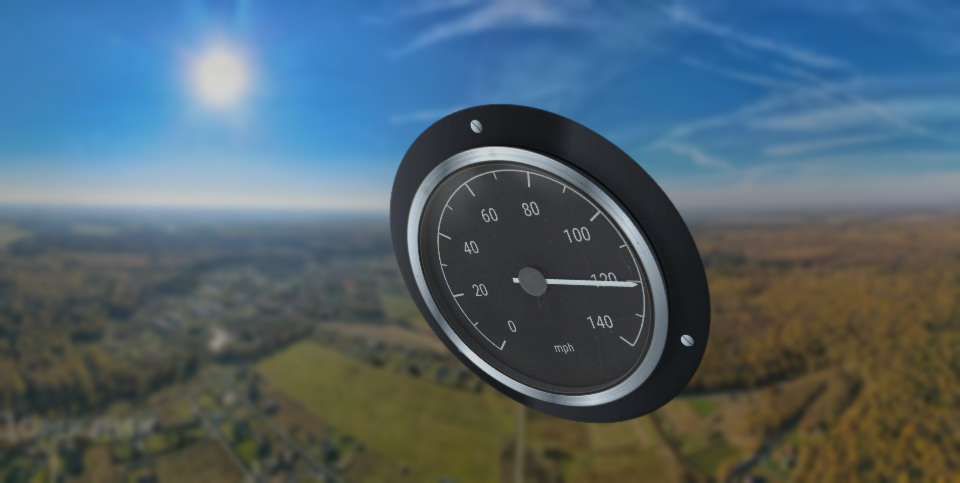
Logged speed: 120 mph
